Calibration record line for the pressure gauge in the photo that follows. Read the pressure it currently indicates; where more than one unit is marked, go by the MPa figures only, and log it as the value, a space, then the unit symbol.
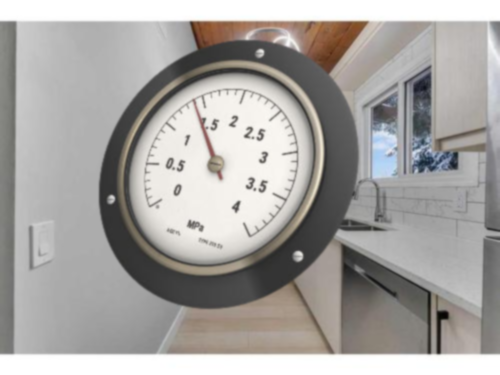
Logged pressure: 1.4 MPa
